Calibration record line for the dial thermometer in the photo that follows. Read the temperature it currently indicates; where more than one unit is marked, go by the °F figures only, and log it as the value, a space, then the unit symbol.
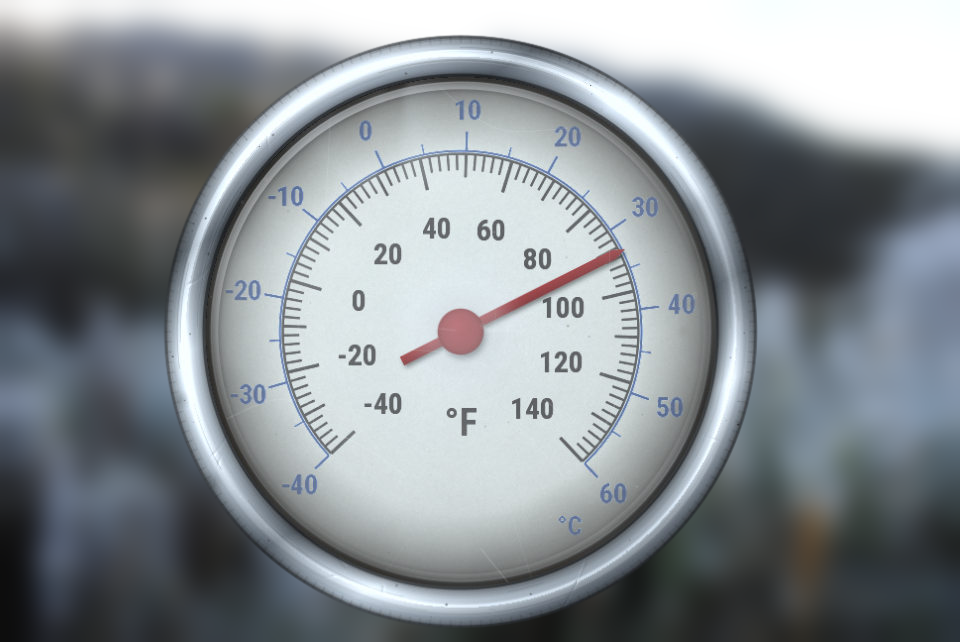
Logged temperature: 91 °F
